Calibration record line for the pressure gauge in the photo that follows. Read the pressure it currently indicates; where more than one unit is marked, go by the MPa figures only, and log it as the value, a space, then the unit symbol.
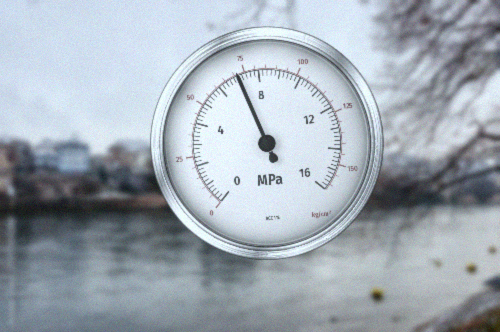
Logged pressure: 7 MPa
